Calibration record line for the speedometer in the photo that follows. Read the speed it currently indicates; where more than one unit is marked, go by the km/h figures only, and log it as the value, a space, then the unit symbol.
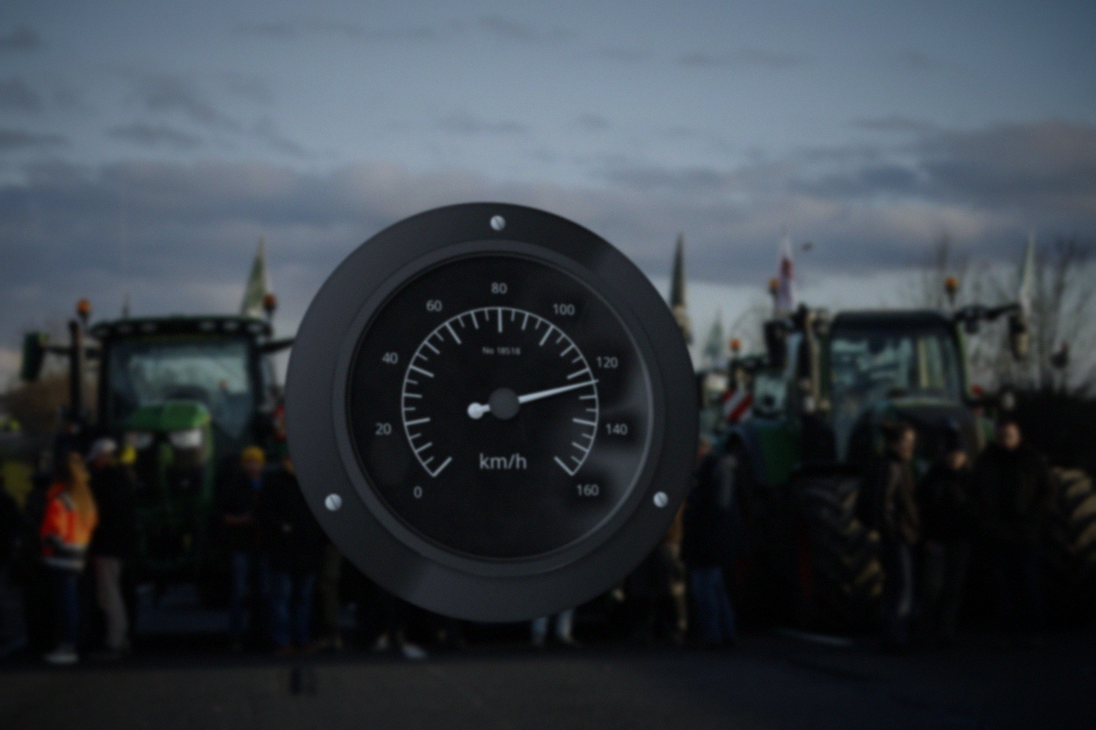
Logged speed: 125 km/h
